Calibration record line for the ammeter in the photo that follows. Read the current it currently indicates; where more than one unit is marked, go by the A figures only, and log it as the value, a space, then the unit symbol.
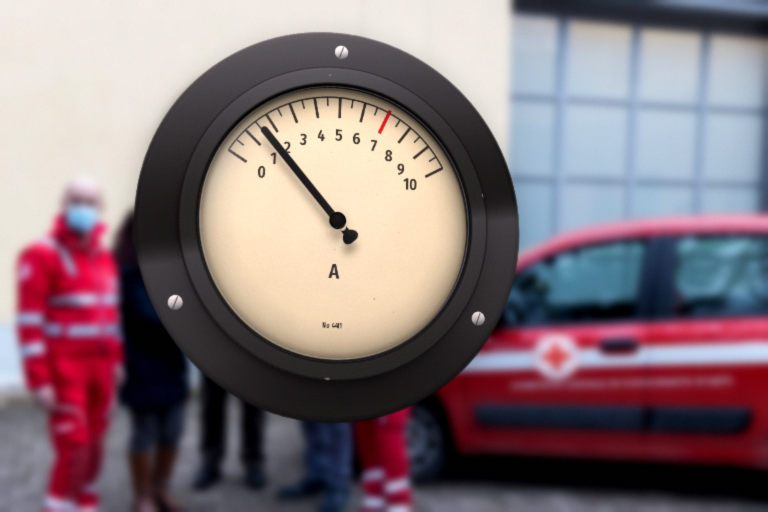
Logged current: 1.5 A
